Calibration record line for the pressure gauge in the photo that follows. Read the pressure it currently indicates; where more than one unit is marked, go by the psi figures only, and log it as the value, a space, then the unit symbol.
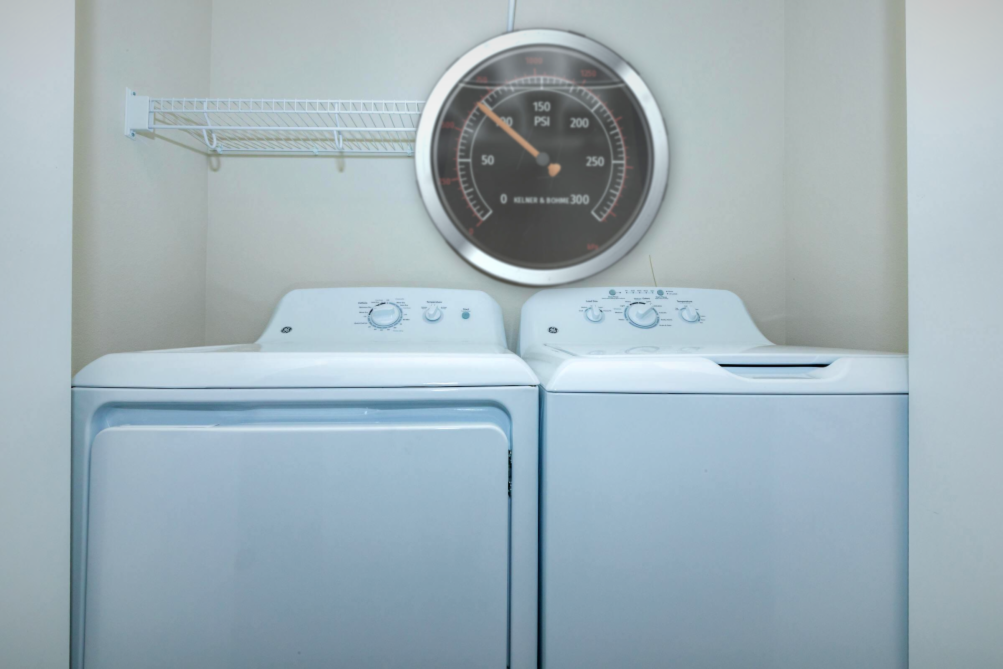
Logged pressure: 95 psi
